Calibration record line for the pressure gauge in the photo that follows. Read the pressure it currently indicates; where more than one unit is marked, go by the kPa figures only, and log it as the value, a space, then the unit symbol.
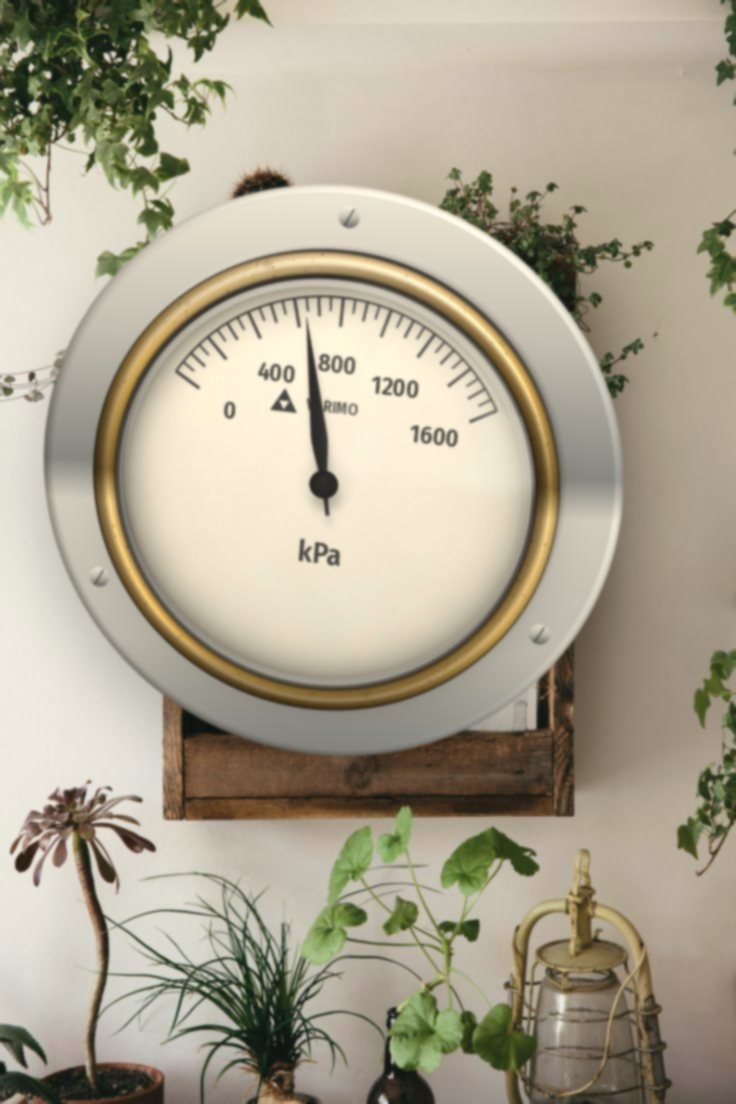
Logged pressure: 650 kPa
